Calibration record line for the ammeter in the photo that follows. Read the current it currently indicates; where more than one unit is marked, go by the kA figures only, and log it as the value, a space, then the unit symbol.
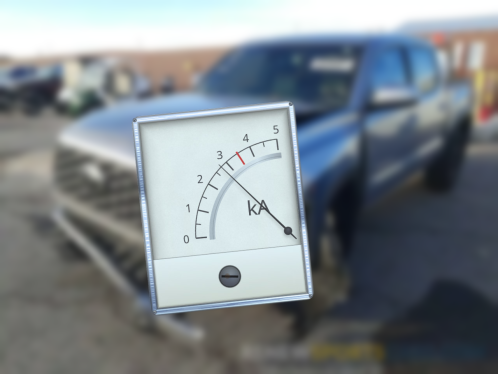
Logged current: 2.75 kA
